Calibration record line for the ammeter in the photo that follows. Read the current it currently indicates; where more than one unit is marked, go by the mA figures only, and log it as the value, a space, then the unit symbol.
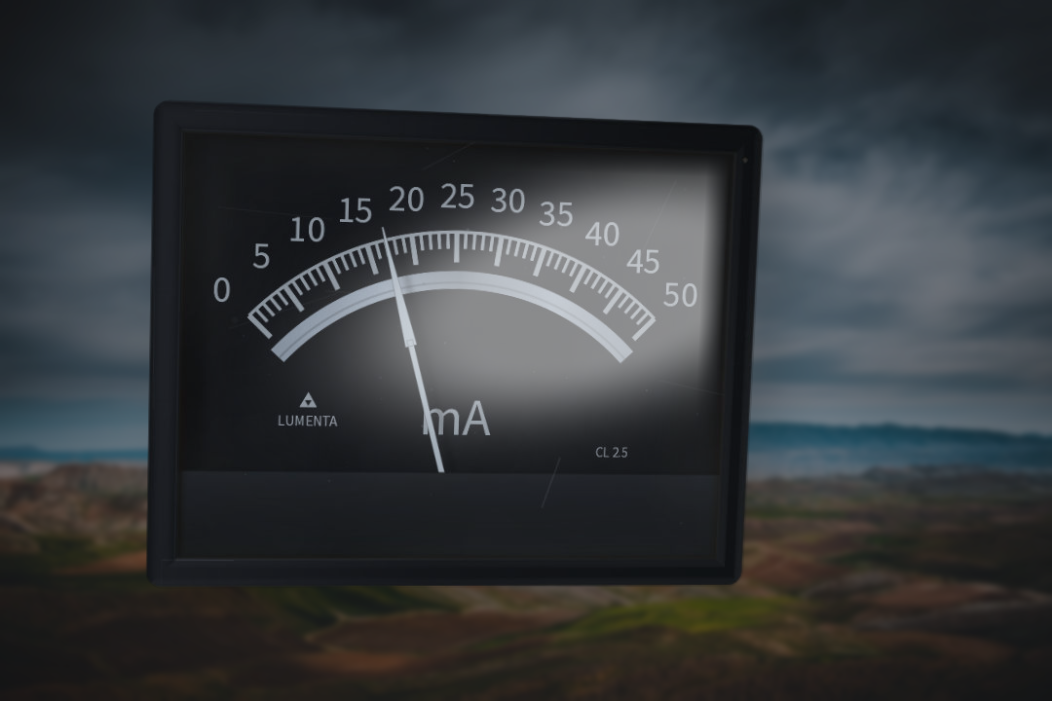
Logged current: 17 mA
